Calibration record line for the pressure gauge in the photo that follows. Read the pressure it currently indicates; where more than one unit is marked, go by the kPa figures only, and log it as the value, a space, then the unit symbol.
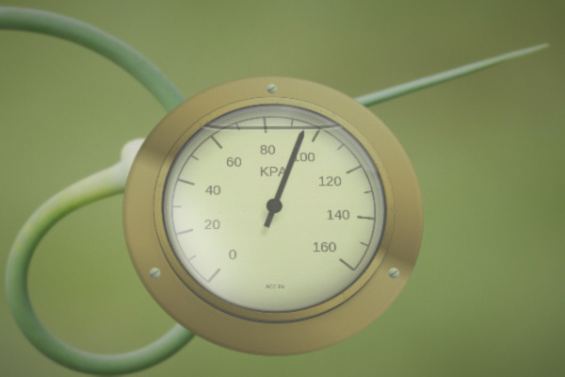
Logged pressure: 95 kPa
